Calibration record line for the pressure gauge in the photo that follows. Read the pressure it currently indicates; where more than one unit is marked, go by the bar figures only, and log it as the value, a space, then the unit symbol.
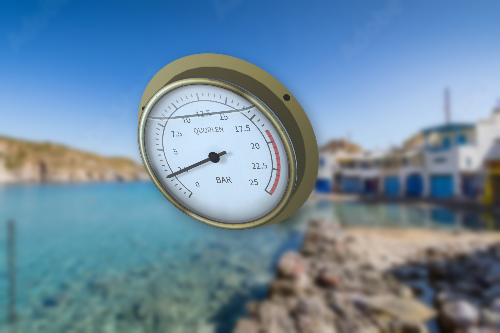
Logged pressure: 2.5 bar
